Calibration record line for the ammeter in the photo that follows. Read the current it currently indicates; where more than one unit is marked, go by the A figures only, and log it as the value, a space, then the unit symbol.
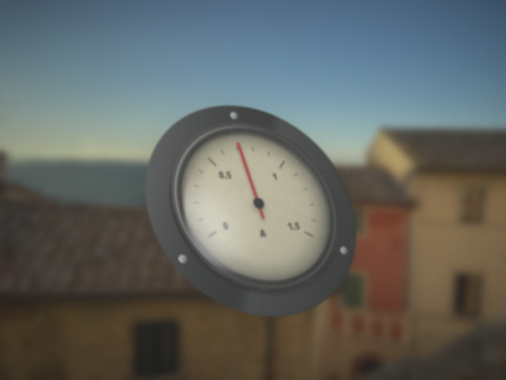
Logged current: 0.7 A
